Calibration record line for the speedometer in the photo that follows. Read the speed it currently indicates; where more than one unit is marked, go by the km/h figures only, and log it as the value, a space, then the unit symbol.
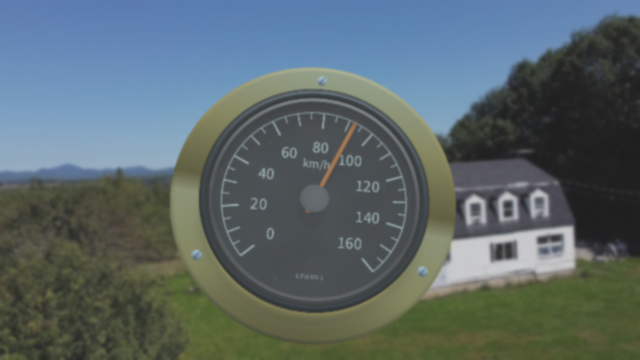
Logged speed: 92.5 km/h
